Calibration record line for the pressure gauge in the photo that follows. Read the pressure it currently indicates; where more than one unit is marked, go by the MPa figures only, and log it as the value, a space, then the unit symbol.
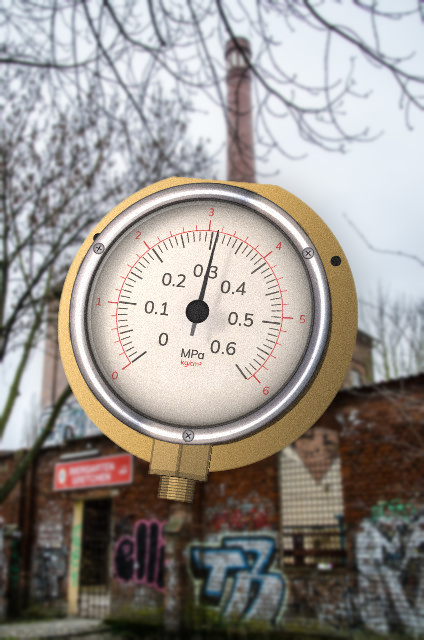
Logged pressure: 0.31 MPa
